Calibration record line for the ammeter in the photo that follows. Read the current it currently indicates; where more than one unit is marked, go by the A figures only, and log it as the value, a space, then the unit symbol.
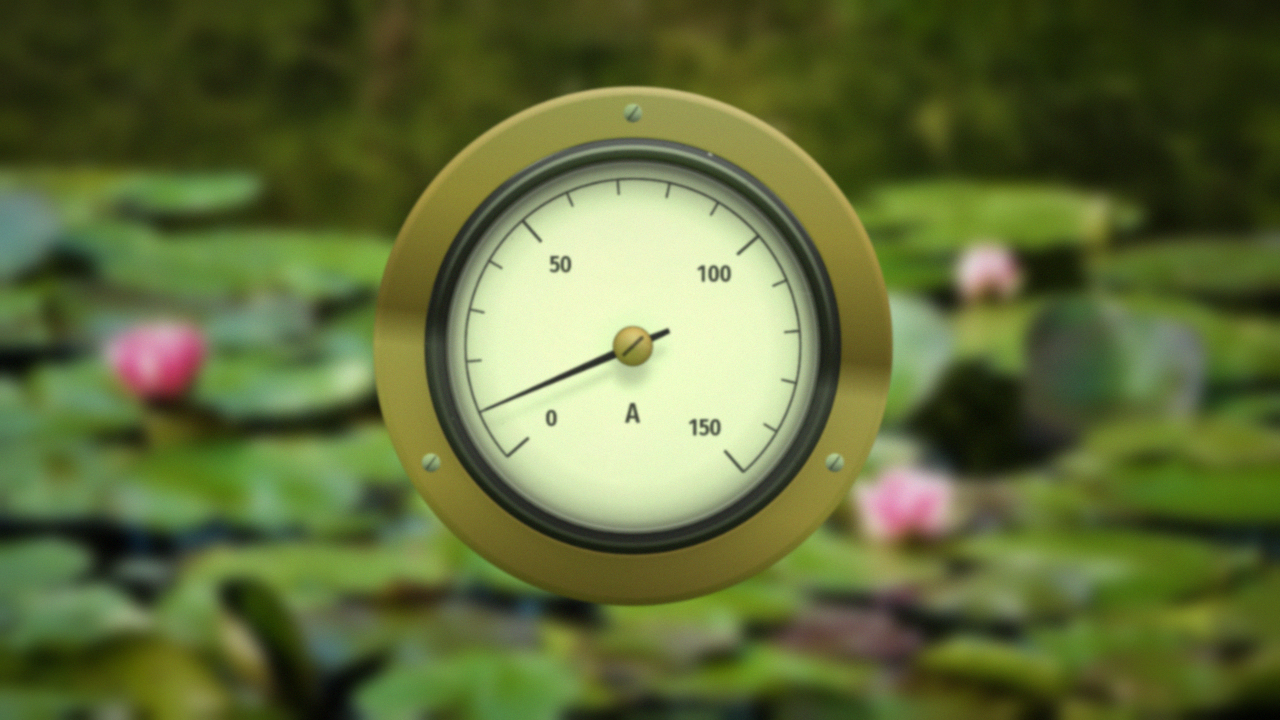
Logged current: 10 A
